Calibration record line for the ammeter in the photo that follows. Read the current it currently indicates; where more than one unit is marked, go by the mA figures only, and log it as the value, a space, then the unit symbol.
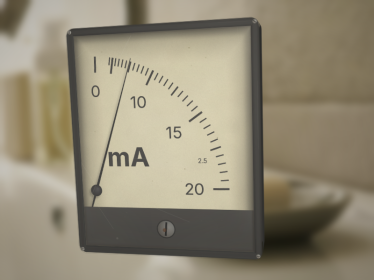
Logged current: 7.5 mA
